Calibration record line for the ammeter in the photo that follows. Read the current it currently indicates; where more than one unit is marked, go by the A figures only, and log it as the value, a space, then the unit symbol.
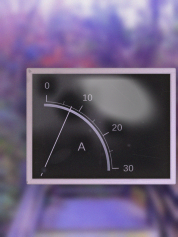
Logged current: 7.5 A
